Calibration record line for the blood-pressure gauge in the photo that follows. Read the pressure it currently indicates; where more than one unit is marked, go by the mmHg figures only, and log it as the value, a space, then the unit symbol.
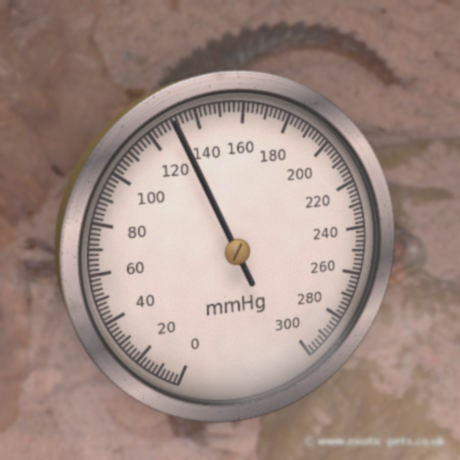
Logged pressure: 130 mmHg
